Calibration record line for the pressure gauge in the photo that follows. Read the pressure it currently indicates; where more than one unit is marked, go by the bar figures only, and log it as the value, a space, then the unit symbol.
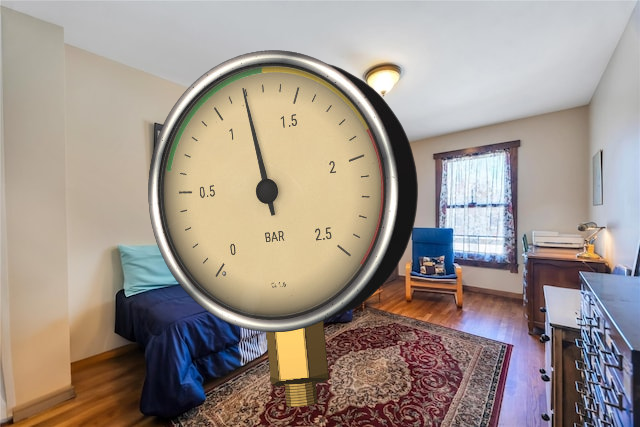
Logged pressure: 1.2 bar
